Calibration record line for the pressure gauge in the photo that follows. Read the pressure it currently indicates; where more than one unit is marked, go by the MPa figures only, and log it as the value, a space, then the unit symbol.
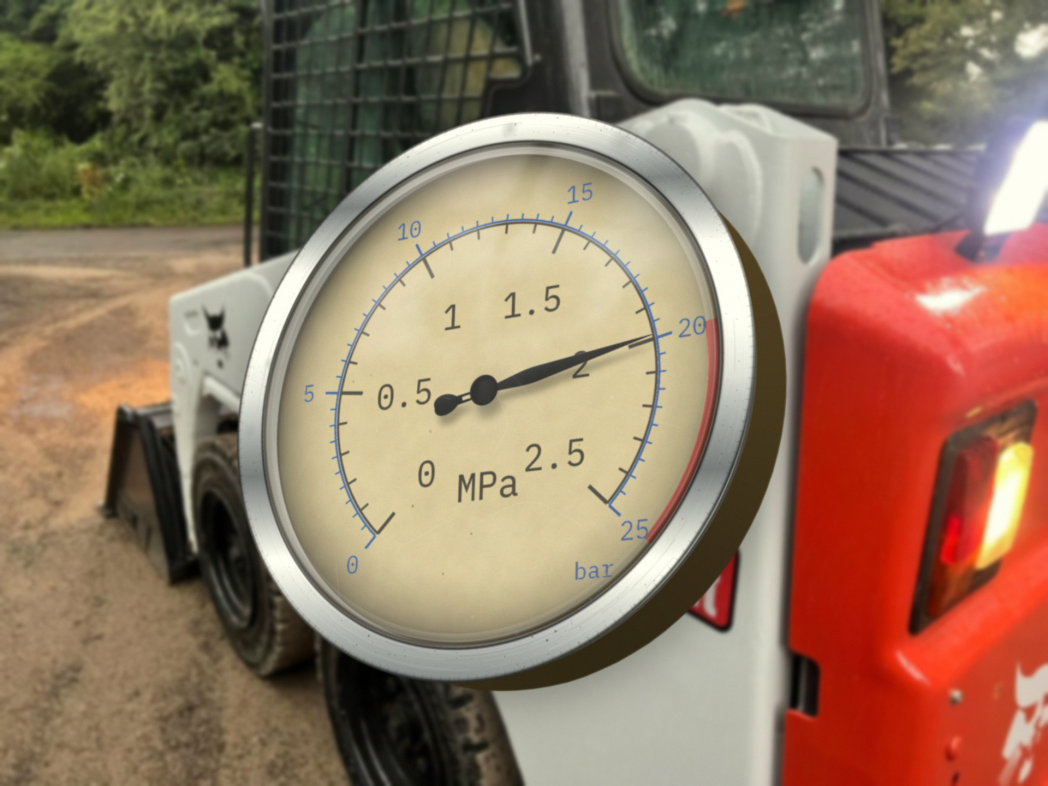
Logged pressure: 2 MPa
